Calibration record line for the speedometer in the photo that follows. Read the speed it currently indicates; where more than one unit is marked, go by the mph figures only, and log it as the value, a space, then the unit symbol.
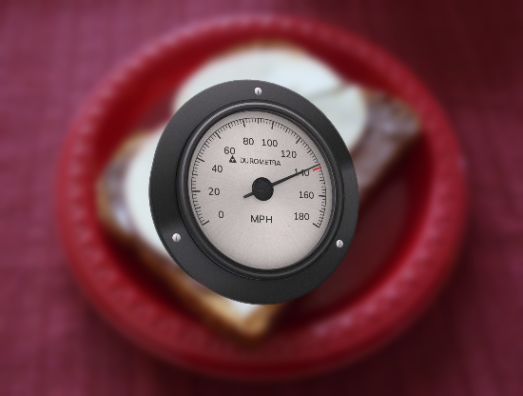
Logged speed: 140 mph
